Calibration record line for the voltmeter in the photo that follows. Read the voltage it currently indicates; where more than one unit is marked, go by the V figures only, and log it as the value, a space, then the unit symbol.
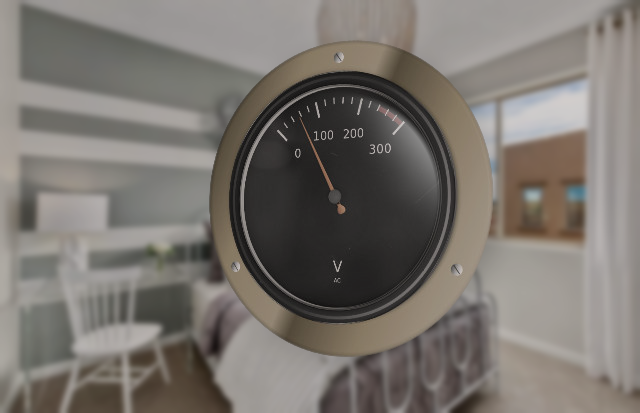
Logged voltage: 60 V
